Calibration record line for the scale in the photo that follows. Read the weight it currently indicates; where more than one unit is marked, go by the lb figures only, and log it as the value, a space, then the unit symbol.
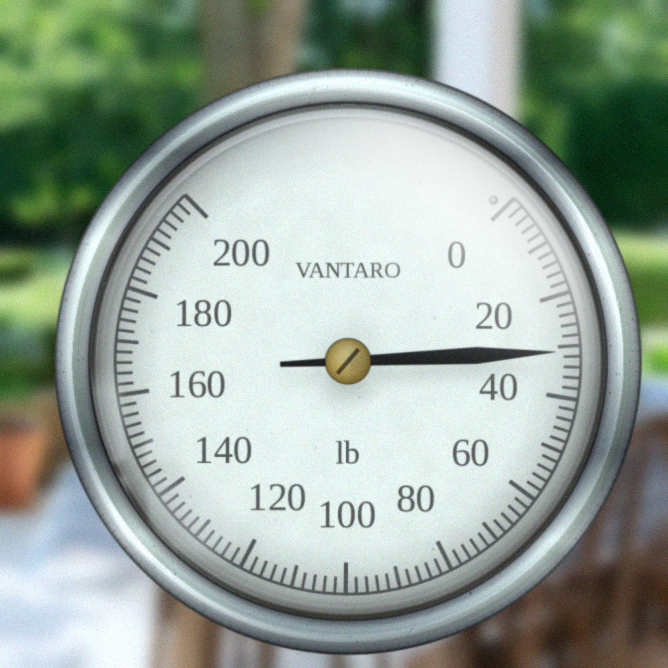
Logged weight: 31 lb
